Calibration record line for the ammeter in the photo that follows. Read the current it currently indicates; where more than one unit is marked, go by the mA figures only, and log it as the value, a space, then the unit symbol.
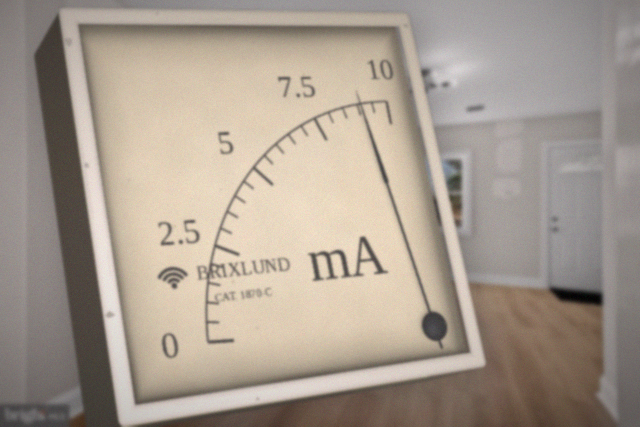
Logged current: 9 mA
